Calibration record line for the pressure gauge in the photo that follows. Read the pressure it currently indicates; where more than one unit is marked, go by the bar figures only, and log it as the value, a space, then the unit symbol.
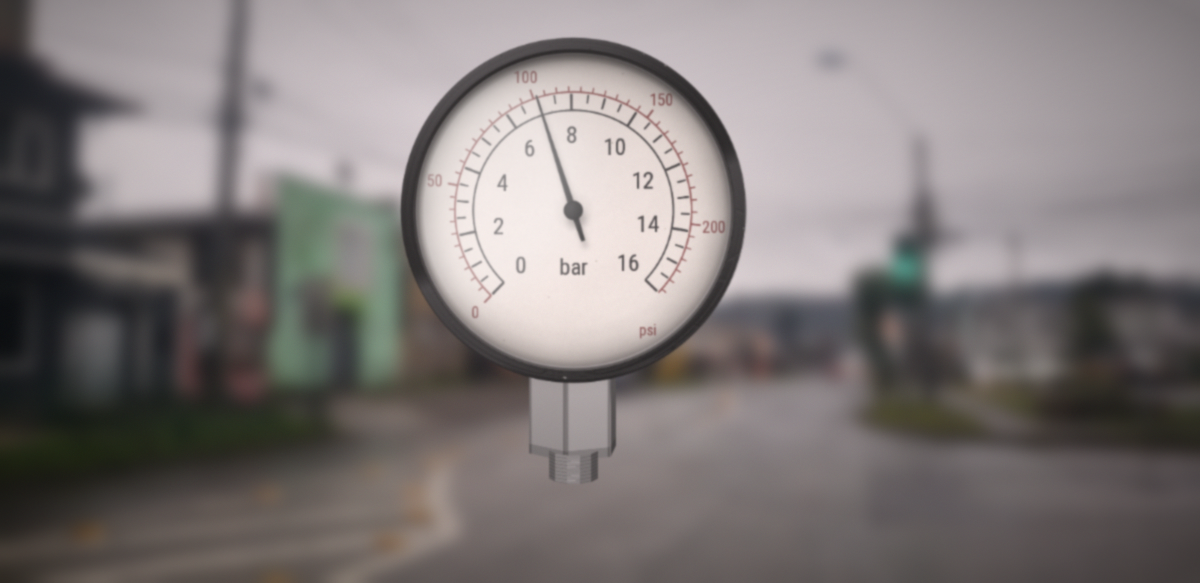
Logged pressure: 7 bar
